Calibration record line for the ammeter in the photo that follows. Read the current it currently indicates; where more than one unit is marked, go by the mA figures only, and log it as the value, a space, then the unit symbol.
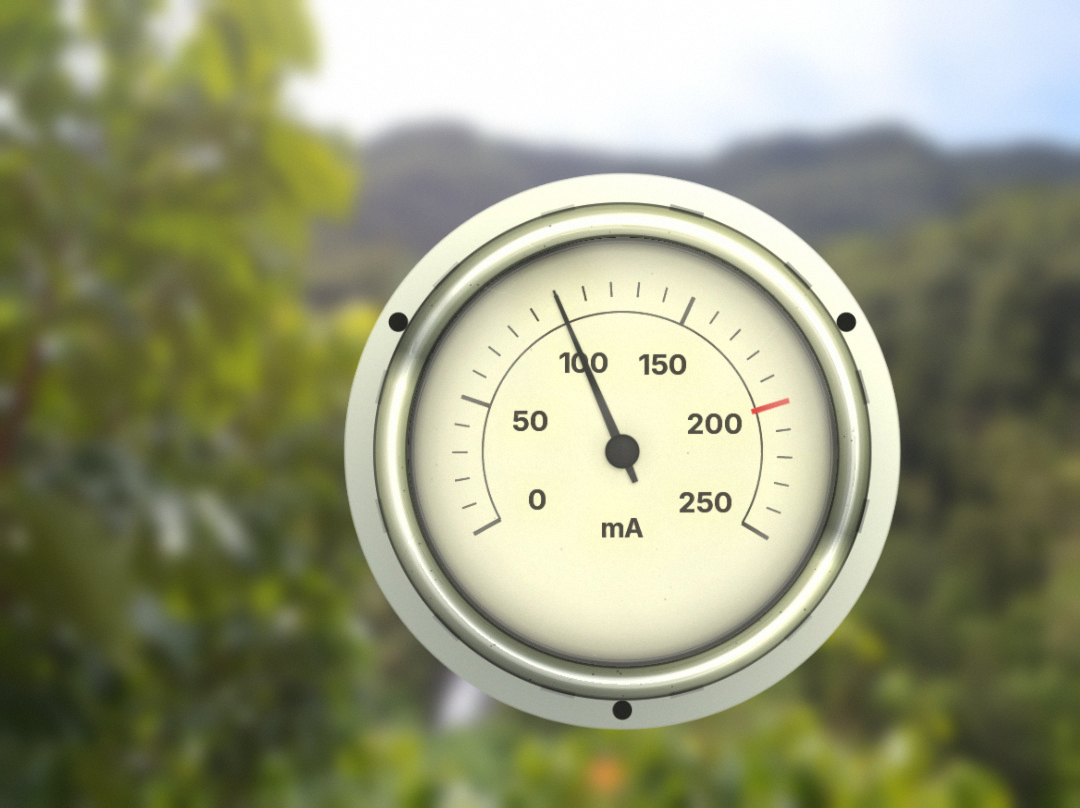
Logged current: 100 mA
